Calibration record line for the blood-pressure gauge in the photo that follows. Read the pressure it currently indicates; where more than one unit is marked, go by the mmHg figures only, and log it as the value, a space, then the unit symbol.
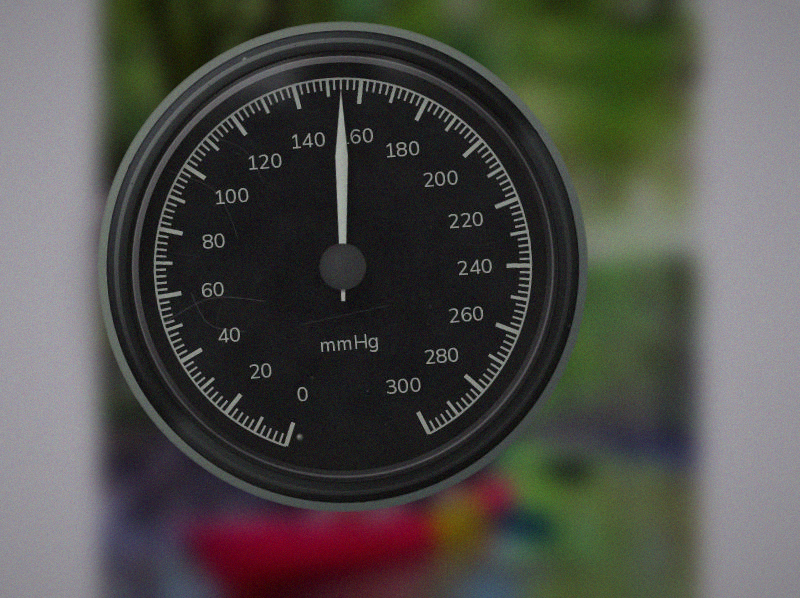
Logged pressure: 154 mmHg
